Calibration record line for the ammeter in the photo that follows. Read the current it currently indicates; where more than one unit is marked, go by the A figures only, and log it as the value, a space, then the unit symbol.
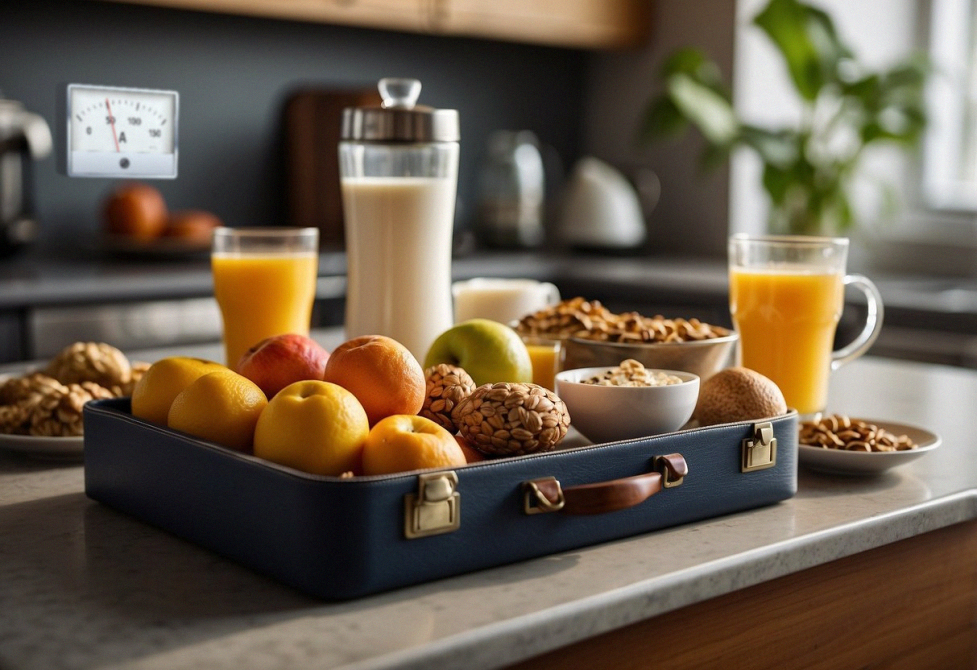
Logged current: 50 A
